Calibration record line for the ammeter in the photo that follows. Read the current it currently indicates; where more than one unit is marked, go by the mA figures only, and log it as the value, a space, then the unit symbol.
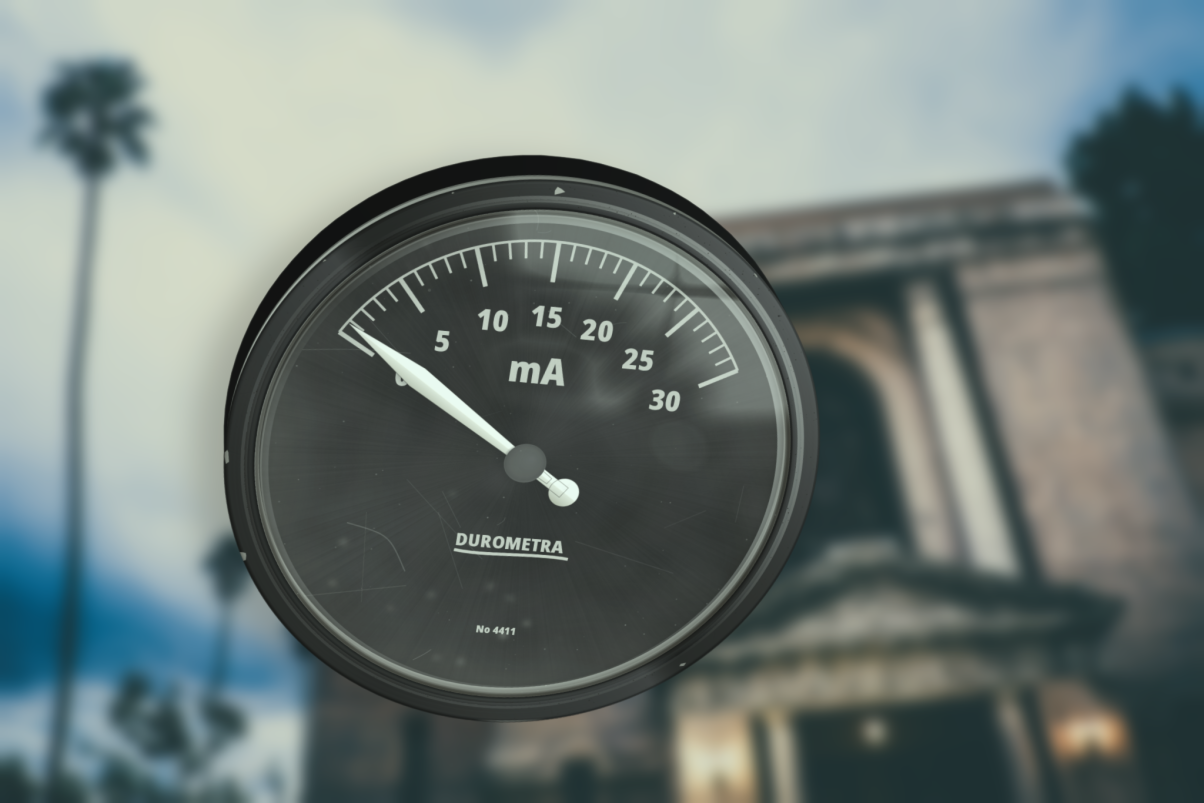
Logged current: 1 mA
